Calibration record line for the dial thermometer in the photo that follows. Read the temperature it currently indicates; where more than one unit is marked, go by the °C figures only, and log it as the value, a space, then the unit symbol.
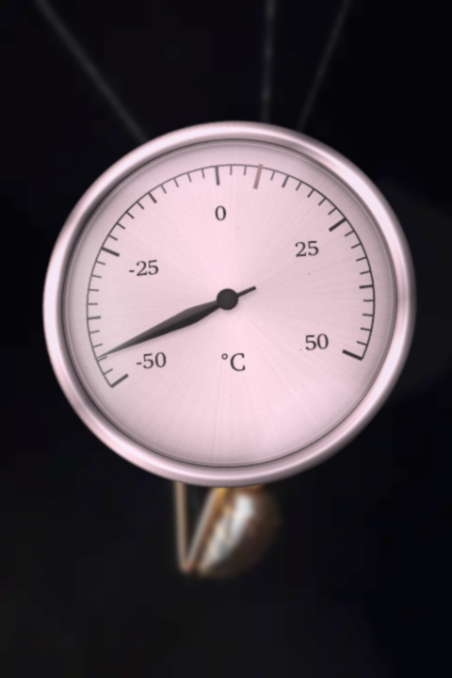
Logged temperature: -45 °C
